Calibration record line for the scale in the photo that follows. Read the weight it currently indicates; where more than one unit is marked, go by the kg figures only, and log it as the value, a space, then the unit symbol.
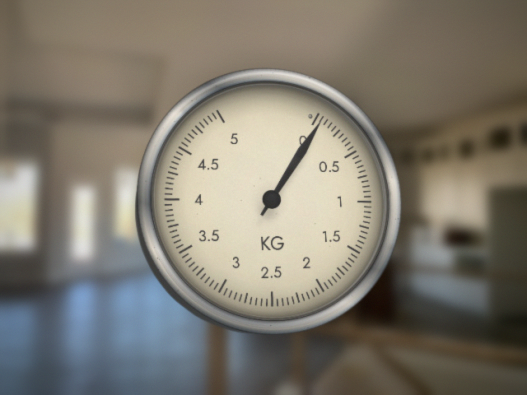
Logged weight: 0.05 kg
